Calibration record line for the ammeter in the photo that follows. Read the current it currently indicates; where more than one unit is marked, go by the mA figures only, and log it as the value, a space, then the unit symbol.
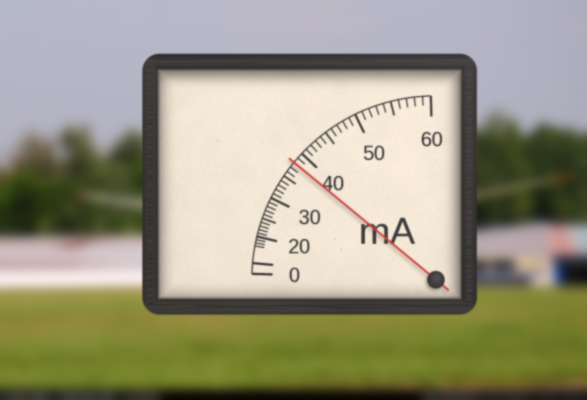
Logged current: 38 mA
